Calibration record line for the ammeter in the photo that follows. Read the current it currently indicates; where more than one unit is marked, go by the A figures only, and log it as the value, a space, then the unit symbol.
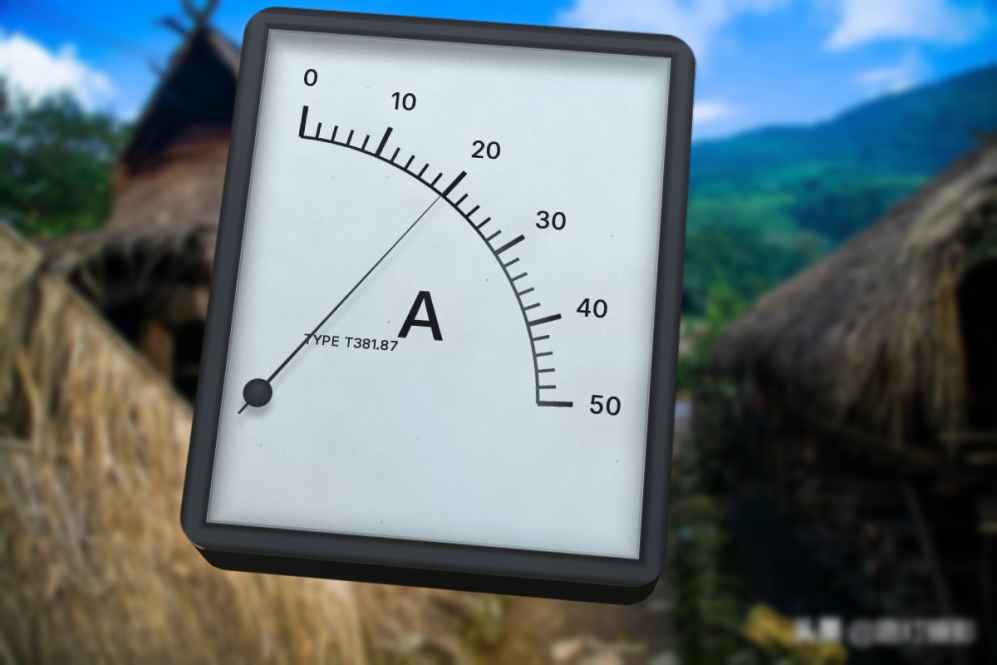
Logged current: 20 A
